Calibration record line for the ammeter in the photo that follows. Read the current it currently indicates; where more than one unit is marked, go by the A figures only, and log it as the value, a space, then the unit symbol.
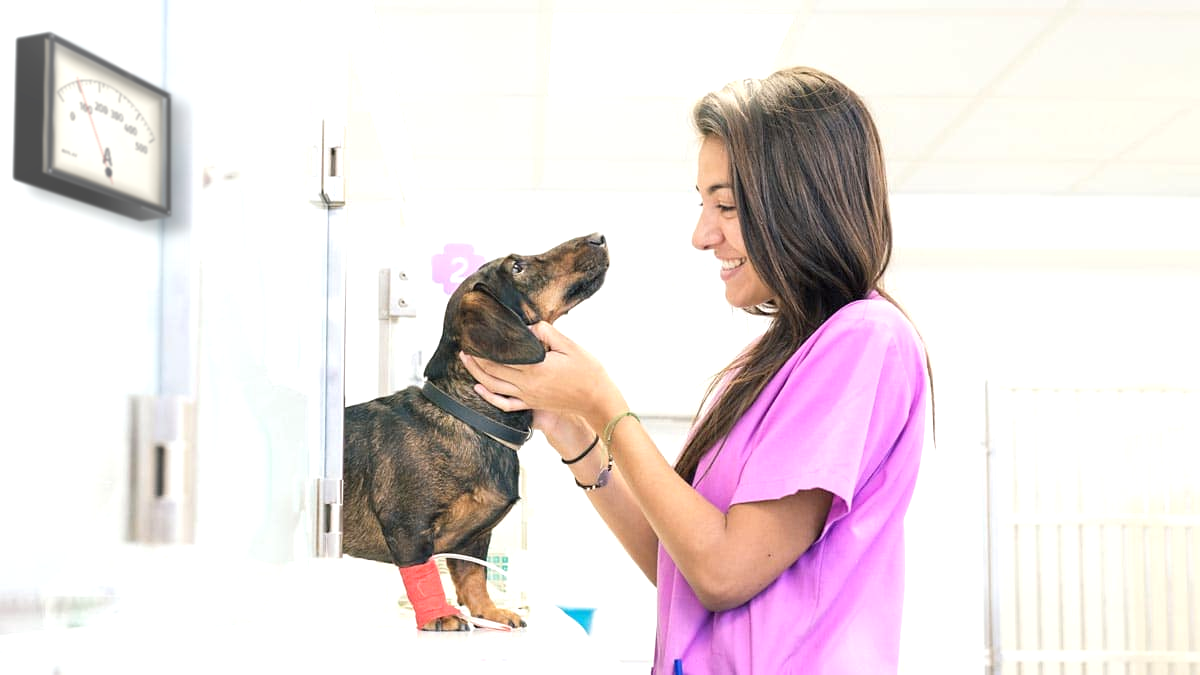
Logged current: 100 A
